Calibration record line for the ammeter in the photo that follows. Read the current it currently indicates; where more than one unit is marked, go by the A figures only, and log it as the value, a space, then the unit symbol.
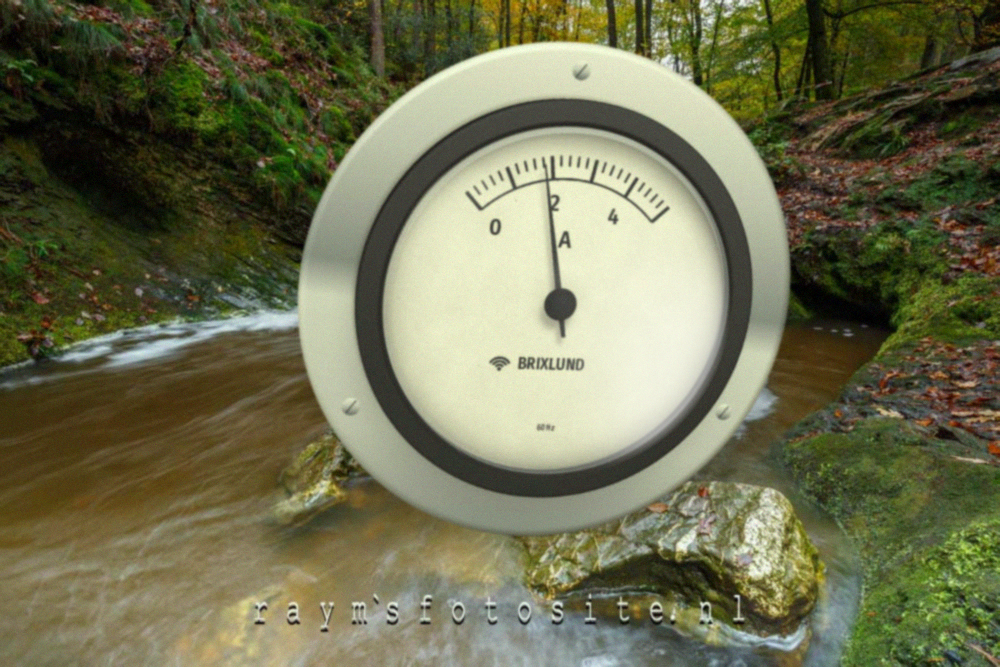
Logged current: 1.8 A
